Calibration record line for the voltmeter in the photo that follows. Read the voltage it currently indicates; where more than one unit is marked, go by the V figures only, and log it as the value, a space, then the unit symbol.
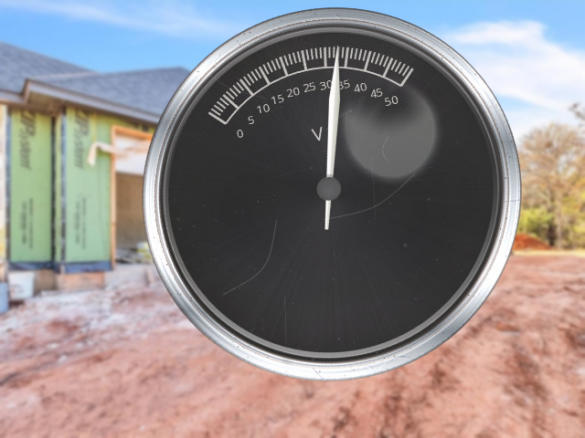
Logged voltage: 33 V
